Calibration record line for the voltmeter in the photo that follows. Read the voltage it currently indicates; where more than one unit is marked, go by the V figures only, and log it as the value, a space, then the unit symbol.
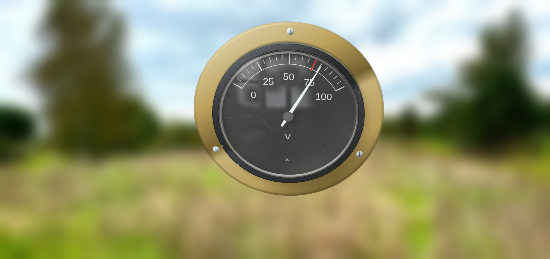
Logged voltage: 75 V
